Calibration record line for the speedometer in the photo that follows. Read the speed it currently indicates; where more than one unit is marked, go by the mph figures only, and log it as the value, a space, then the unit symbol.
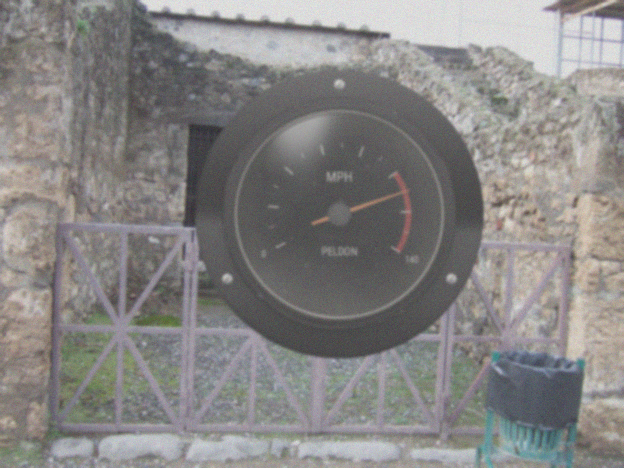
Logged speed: 110 mph
